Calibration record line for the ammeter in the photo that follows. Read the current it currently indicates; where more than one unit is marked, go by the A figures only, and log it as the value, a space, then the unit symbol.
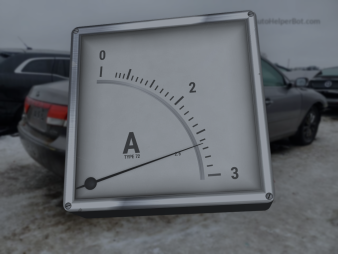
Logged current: 2.65 A
